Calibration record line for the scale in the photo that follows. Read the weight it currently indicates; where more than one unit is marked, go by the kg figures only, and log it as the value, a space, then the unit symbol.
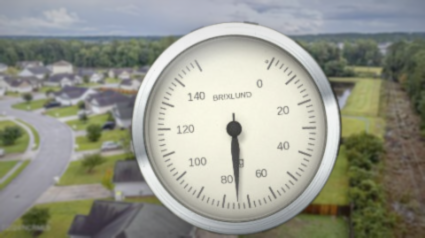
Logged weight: 74 kg
